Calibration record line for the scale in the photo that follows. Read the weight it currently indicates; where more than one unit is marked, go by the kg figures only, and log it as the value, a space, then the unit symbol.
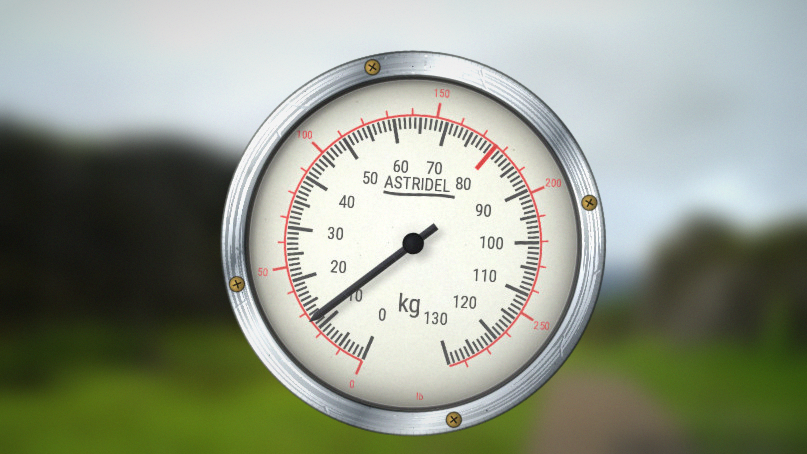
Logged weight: 12 kg
